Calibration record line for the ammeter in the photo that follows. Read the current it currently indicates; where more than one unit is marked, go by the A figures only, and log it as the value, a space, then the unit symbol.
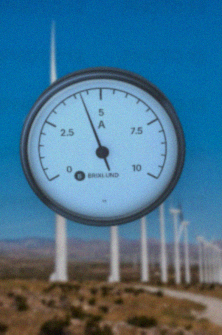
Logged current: 4.25 A
